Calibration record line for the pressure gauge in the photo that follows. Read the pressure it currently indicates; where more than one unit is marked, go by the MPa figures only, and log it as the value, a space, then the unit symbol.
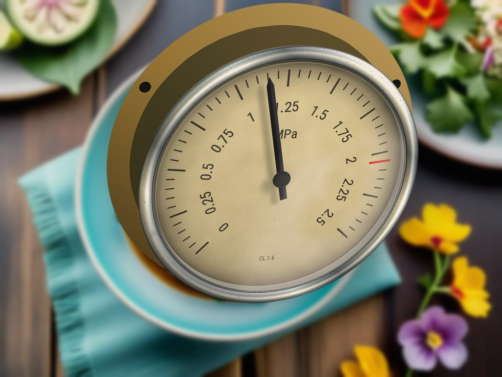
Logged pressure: 1.15 MPa
